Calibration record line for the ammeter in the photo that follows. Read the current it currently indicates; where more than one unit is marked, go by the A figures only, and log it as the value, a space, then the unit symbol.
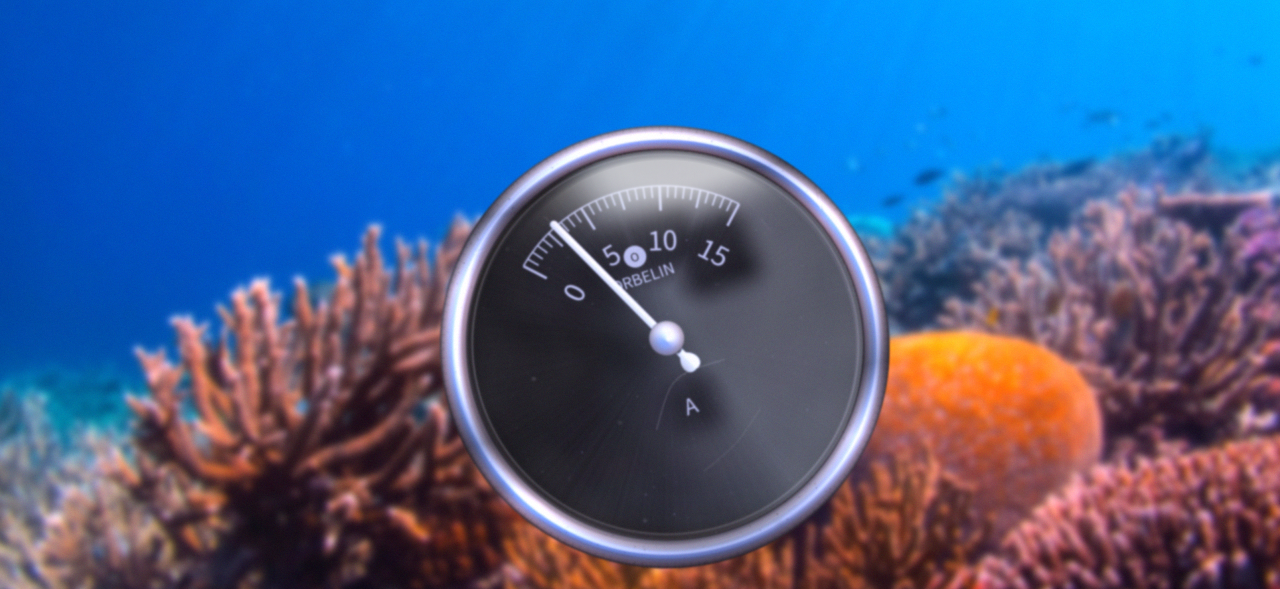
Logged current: 3 A
